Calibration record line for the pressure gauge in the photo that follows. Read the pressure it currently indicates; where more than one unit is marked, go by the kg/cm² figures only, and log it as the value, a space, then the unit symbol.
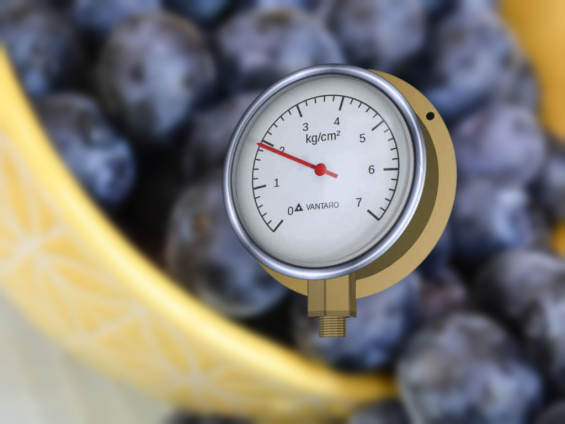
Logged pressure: 1.9 kg/cm²
